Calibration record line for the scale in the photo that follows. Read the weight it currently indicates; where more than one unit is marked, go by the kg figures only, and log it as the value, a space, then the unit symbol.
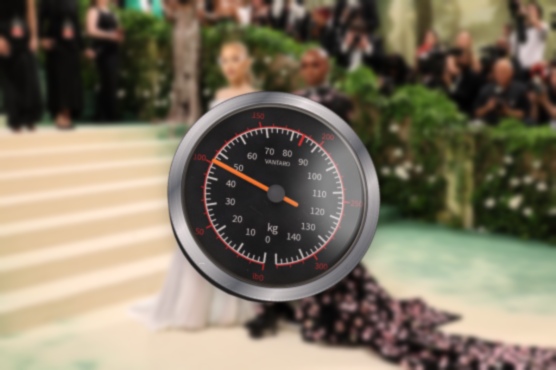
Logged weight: 46 kg
